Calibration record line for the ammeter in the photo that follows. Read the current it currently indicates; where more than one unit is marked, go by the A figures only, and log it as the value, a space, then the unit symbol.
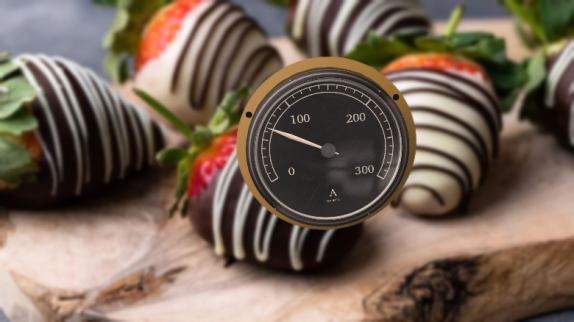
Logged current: 65 A
